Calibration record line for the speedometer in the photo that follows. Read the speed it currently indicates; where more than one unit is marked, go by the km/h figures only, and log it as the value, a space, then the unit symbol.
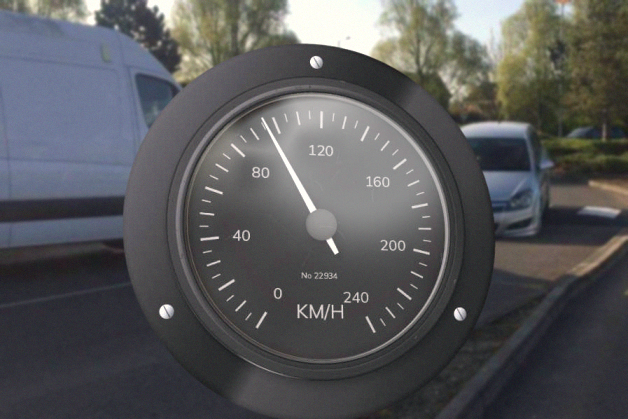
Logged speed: 95 km/h
